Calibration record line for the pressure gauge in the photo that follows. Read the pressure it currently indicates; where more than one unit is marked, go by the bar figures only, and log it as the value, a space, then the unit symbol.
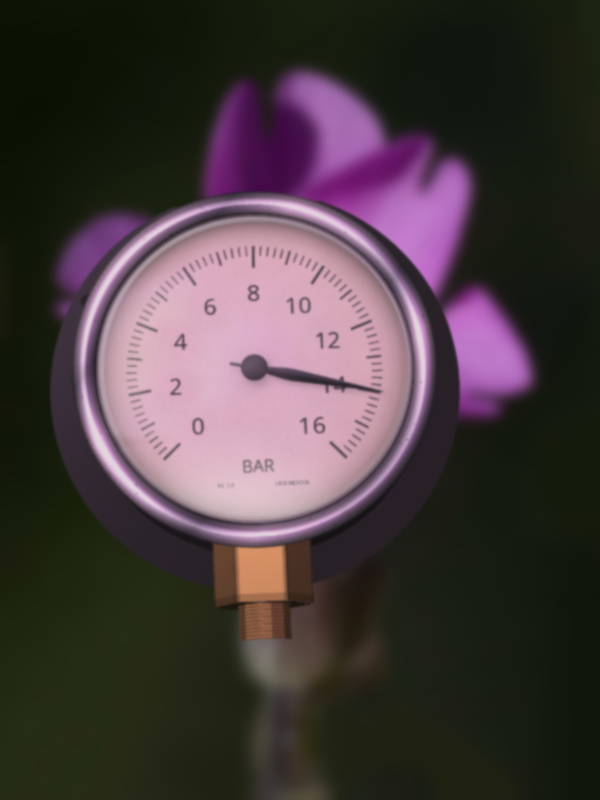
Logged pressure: 14 bar
